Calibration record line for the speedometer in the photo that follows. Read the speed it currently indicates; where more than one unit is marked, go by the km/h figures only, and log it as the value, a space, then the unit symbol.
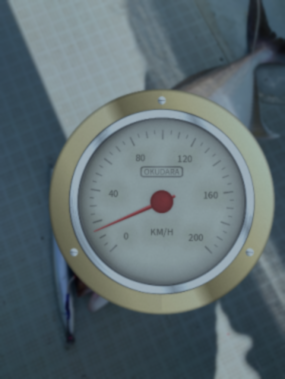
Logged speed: 15 km/h
